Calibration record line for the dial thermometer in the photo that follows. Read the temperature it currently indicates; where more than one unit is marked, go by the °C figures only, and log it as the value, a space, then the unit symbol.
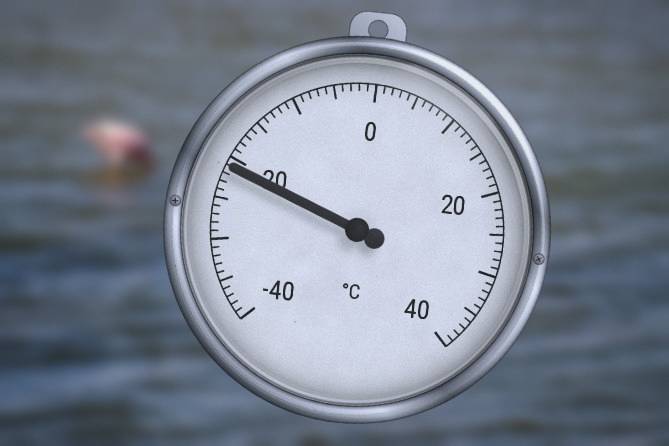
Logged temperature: -21 °C
